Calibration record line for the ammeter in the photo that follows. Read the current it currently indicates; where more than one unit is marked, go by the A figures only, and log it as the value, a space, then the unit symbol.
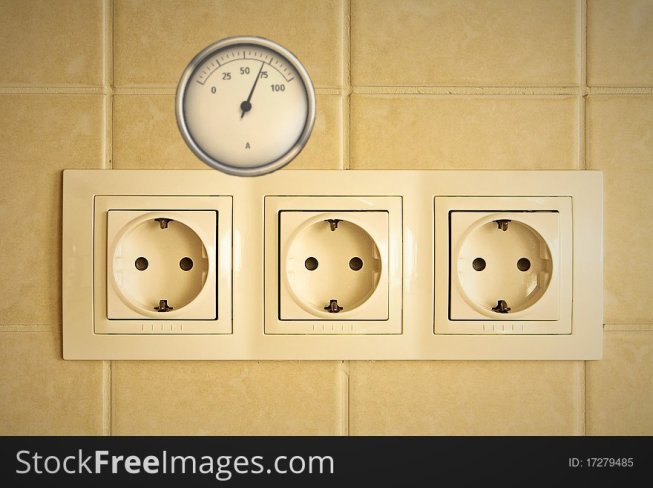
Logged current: 70 A
